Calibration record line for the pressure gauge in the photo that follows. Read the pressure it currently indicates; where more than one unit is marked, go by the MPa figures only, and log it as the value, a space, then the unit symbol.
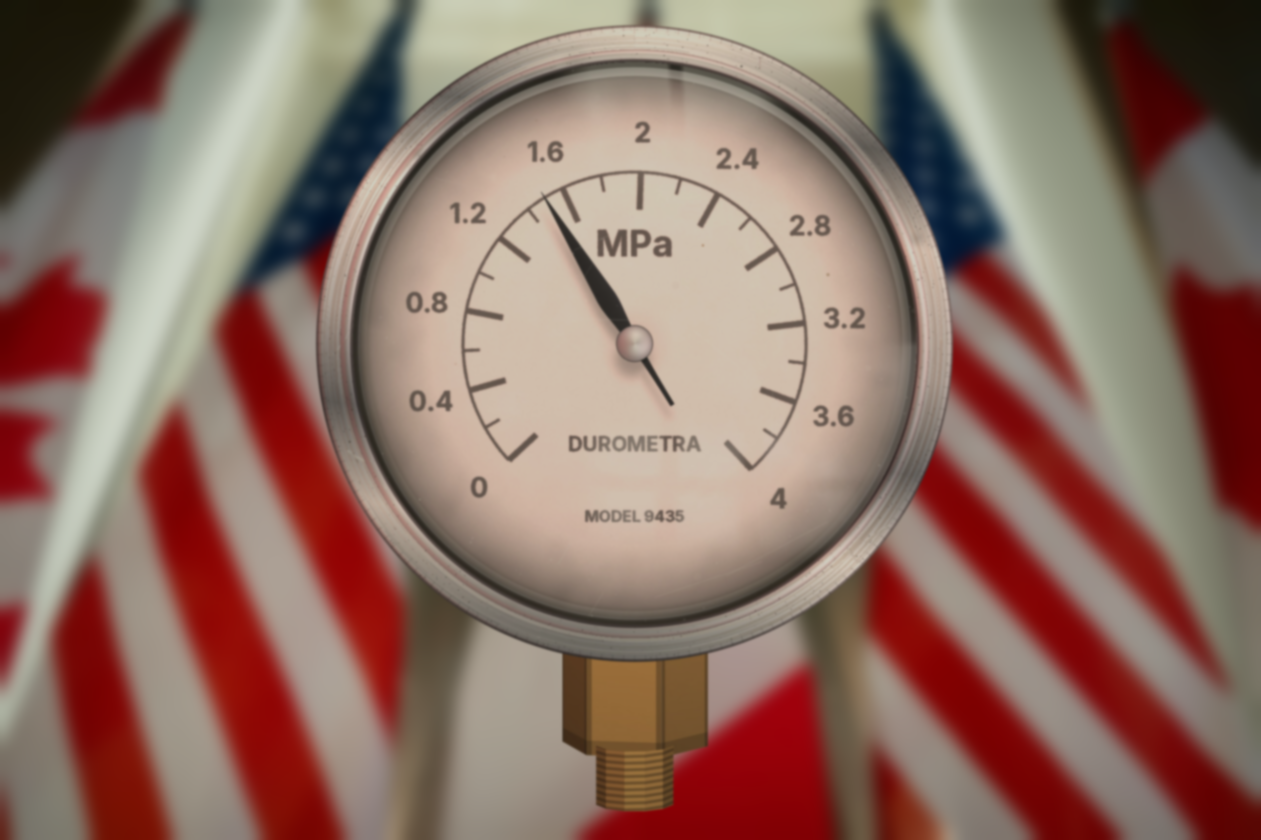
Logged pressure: 1.5 MPa
